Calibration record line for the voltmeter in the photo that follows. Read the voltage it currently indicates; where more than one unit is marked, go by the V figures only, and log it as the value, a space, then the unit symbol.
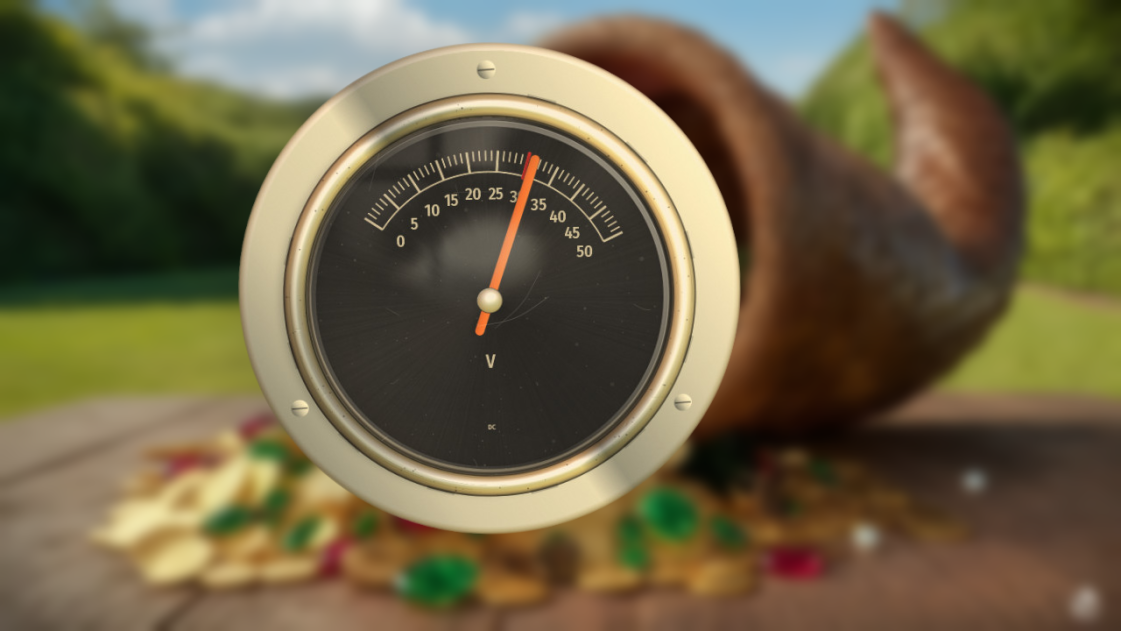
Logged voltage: 31 V
